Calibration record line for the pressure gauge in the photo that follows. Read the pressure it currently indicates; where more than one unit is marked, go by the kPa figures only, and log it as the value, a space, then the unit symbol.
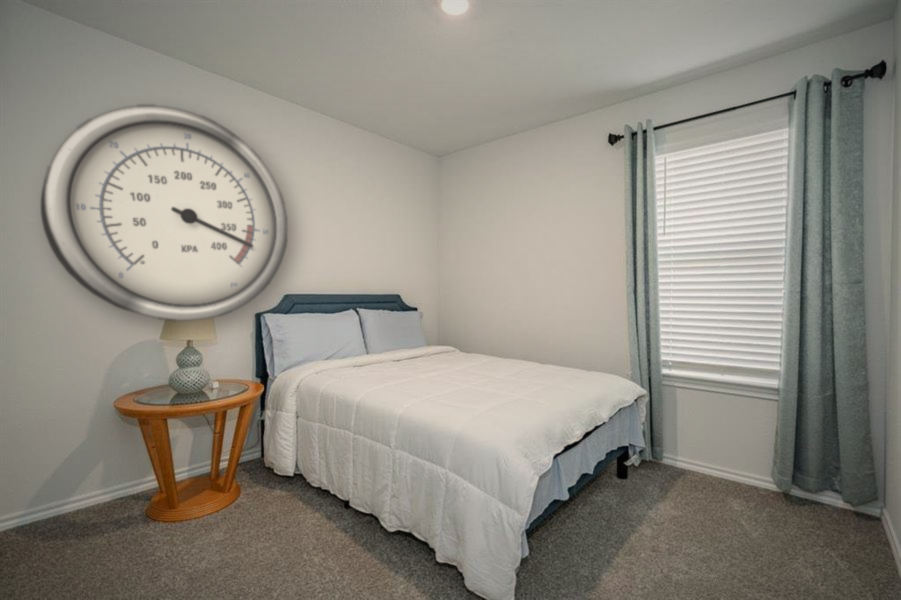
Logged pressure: 370 kPa
